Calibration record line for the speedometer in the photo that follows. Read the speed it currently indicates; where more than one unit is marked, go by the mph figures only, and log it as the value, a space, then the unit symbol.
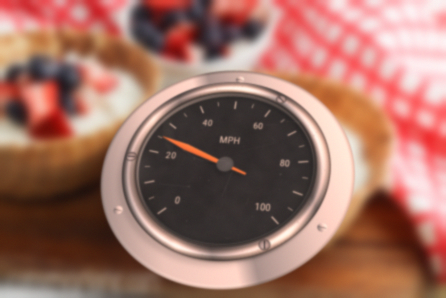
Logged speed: 25 mph
